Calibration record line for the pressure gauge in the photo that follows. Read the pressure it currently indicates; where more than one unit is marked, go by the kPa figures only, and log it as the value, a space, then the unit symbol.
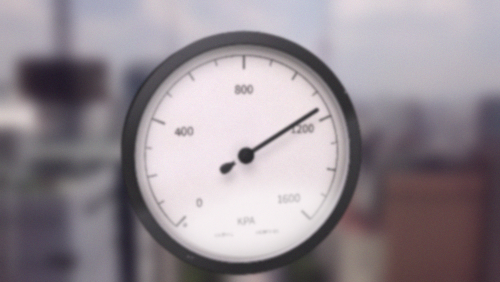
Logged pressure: 1150 kPa
